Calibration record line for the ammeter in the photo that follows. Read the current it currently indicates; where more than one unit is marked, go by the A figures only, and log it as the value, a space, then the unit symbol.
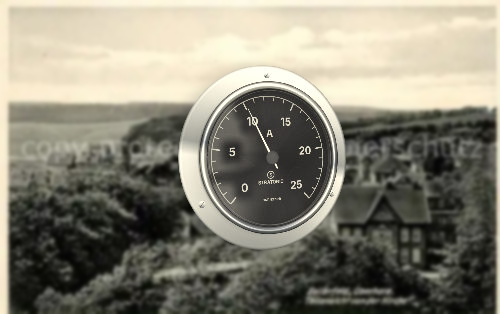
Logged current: 10 A
